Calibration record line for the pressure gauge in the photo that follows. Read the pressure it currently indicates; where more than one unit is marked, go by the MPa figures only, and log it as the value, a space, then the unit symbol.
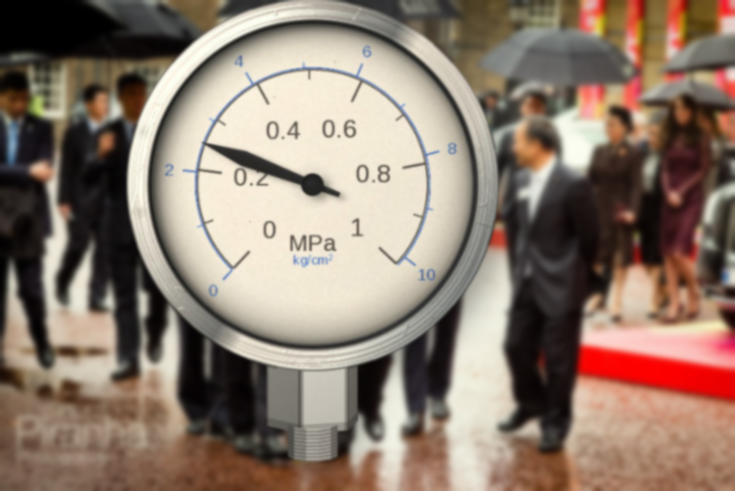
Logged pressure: 0.25 MPa
